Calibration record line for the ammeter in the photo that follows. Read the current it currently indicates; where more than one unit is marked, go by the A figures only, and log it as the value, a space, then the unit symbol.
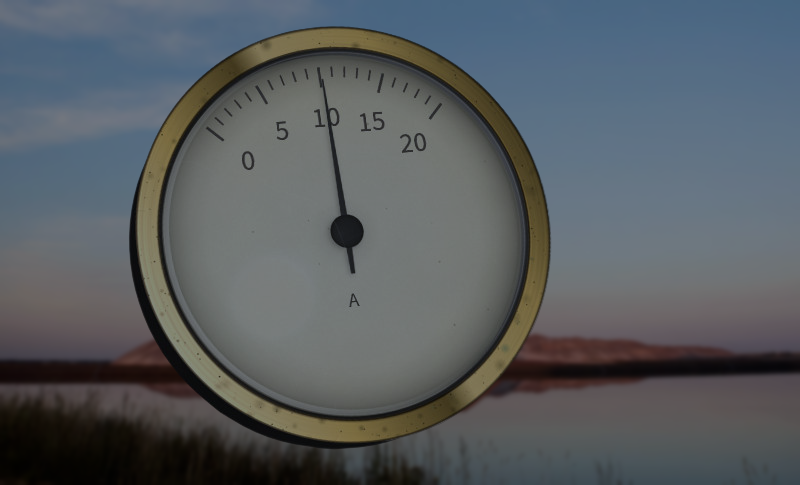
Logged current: 10 A
